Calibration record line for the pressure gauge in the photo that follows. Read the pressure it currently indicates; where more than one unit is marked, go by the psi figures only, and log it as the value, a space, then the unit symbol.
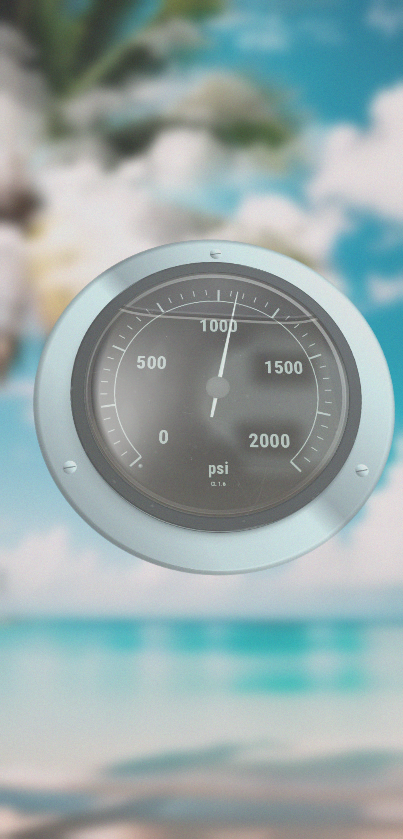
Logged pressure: 1075 psi
